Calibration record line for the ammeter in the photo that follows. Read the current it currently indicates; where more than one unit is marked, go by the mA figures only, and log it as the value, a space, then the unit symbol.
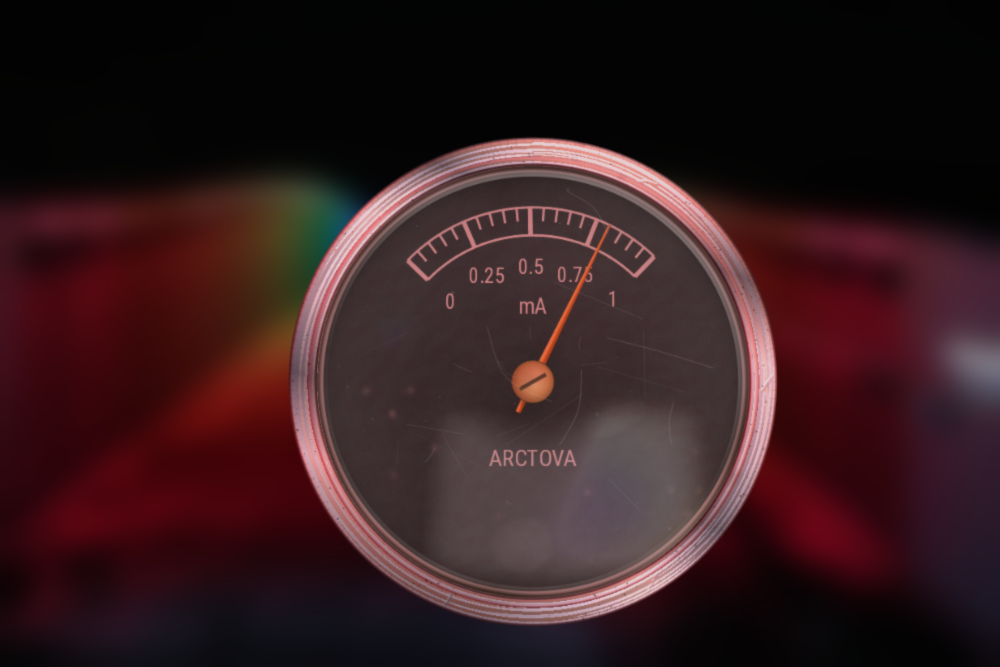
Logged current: 0.8 mA
